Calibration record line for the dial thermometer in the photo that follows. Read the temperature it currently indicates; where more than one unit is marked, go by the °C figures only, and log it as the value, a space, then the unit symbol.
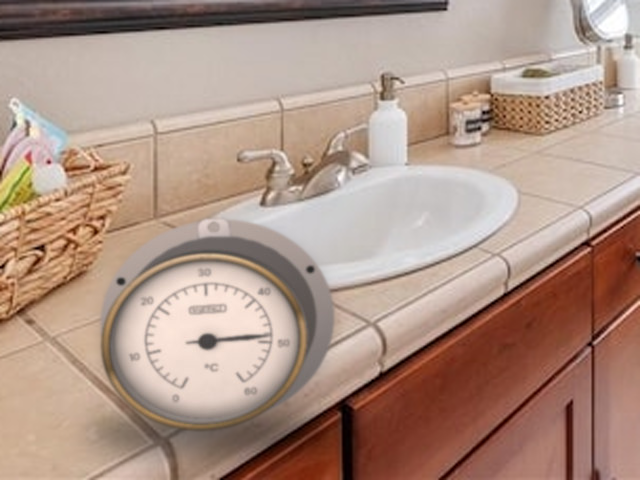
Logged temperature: 48 °C
